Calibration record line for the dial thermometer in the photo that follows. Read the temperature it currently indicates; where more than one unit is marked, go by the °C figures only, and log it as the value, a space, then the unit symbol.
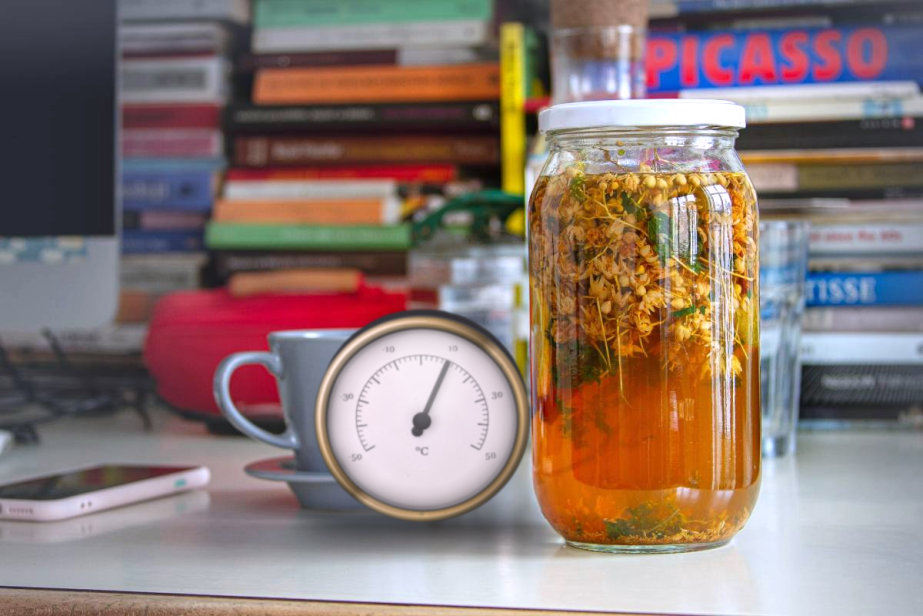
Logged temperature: 10 °C
